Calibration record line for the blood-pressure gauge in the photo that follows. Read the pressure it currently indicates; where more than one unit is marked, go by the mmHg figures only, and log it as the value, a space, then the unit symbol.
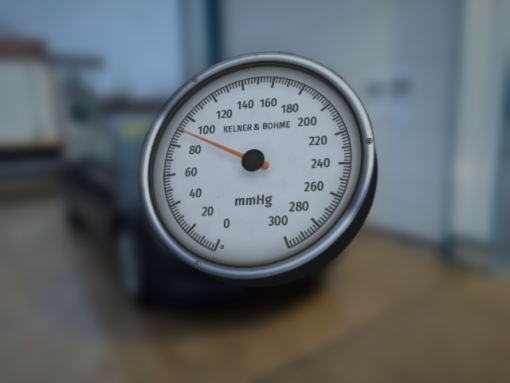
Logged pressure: 90 mmHg
